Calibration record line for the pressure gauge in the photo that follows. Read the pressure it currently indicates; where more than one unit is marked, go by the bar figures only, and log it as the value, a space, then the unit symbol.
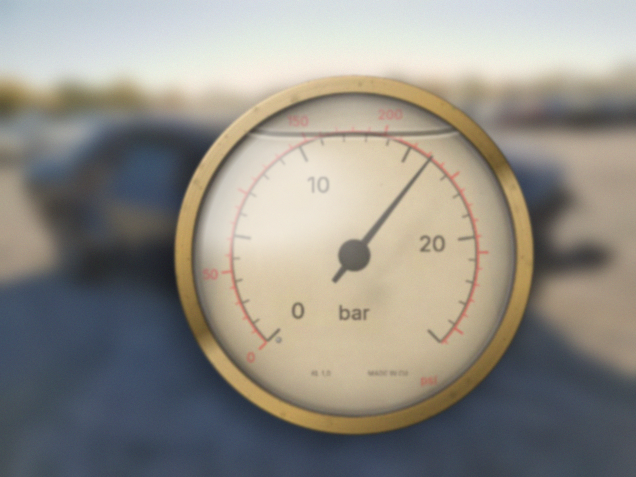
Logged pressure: 16 bar
